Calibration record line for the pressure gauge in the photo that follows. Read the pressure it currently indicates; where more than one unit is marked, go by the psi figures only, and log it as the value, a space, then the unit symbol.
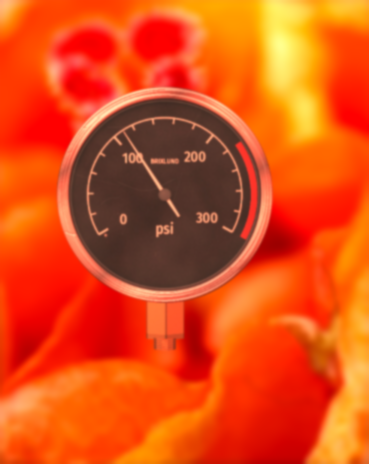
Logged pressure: 110 psi
